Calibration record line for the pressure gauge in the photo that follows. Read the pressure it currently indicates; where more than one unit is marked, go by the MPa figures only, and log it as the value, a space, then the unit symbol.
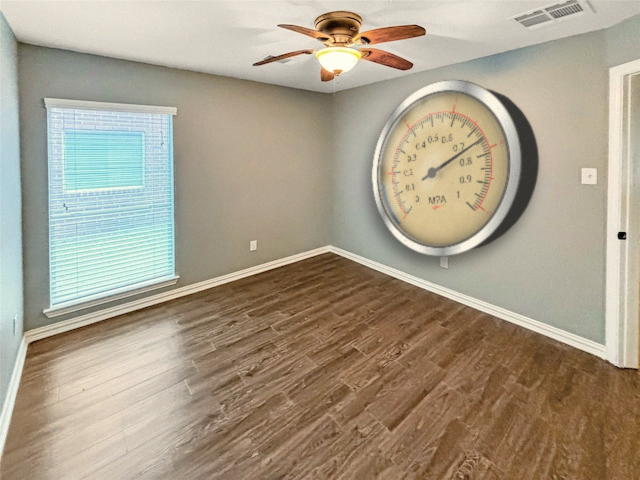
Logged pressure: 0.75 MPa
